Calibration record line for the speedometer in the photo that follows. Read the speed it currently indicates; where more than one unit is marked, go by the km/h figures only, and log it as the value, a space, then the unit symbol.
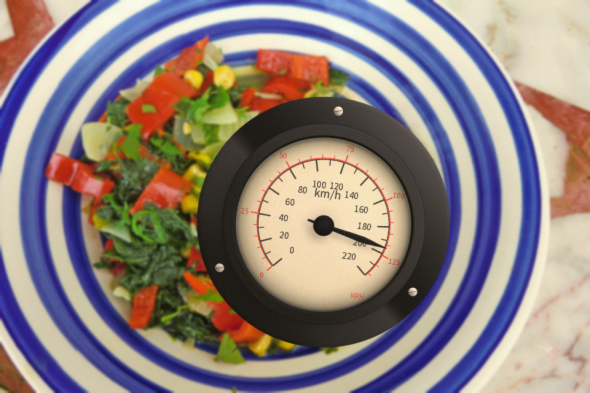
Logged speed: 195 km/h
